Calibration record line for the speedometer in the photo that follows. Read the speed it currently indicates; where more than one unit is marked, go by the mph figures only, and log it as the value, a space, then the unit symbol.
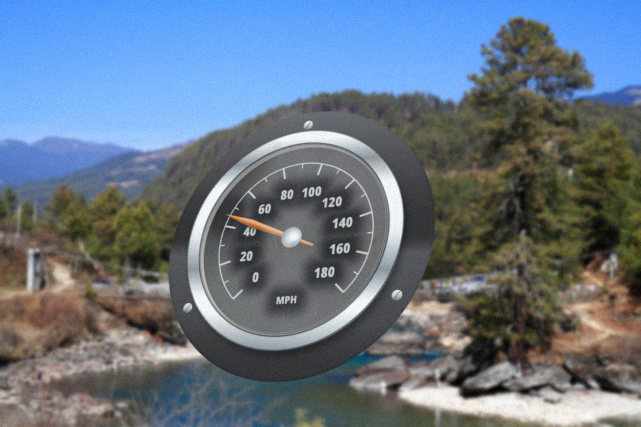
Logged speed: 45 mph
